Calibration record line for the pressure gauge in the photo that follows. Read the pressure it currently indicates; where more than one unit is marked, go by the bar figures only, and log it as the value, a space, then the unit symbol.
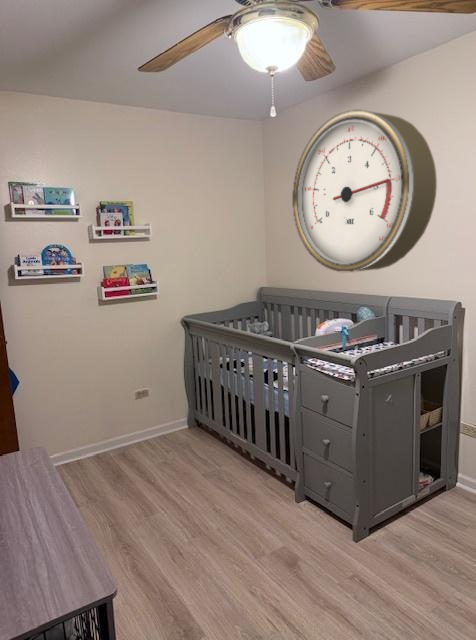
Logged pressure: 5 bar
